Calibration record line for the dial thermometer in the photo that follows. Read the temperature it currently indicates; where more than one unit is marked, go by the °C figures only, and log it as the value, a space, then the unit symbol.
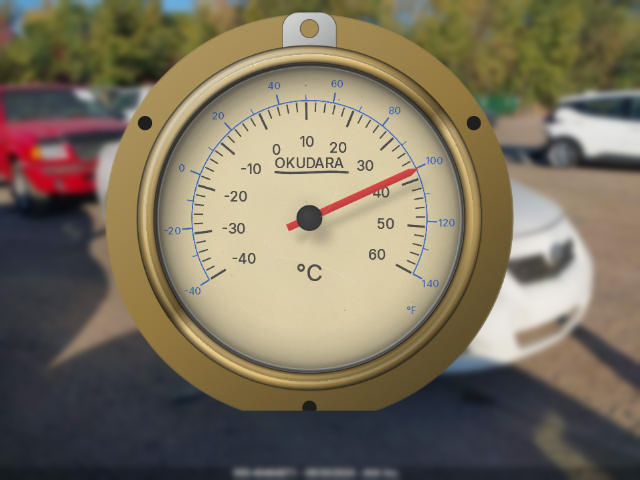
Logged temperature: 38 °C
